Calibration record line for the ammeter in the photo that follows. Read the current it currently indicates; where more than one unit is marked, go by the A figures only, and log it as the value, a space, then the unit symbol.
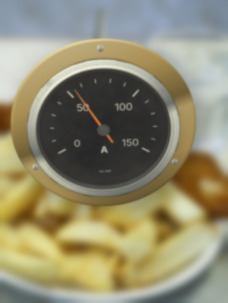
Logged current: 55 A
